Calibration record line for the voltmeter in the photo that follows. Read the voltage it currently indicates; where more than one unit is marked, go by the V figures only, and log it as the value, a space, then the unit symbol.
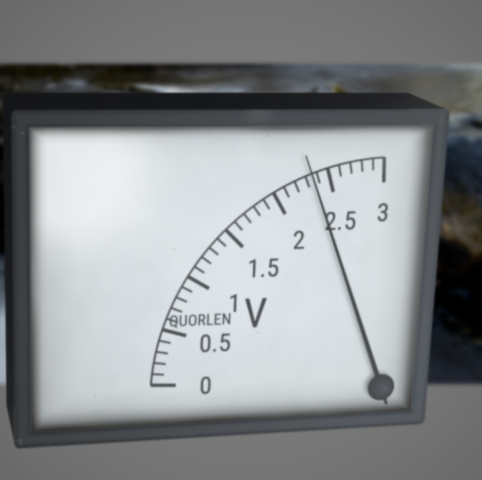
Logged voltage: 2.35 V
